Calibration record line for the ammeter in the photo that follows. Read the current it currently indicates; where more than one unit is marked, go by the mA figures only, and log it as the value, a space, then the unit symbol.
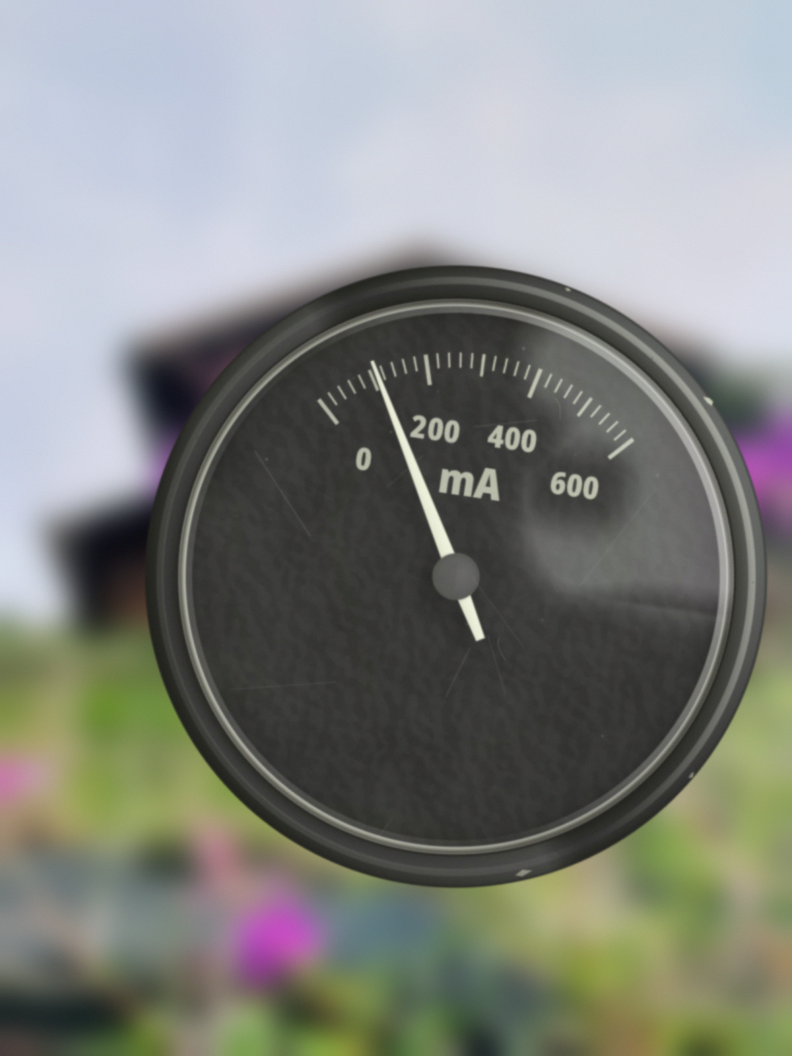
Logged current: 110 mA
